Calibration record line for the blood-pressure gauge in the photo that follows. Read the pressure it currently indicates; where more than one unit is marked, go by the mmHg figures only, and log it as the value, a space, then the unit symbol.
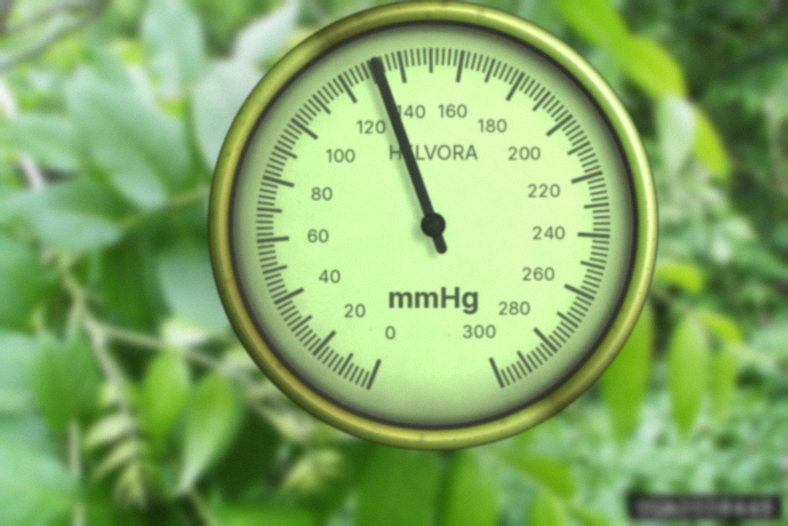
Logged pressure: 132 mmHg
